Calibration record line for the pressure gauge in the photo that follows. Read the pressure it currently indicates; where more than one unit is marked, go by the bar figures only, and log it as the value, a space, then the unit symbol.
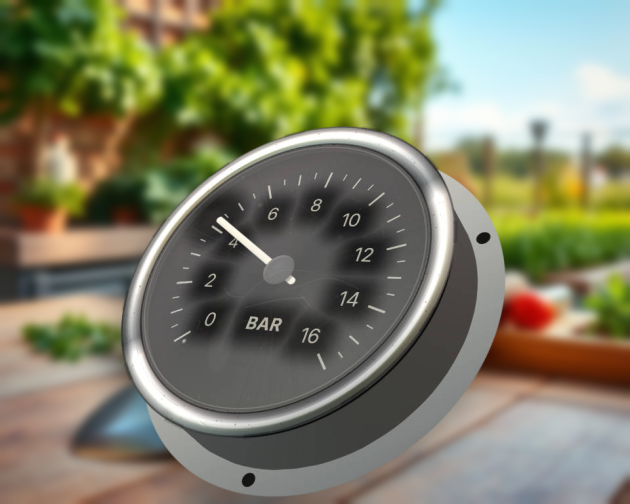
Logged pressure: 4.25 bar
